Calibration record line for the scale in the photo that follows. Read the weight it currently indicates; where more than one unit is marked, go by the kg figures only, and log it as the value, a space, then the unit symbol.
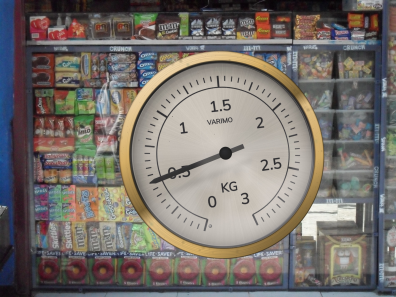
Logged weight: 0.5 kg
